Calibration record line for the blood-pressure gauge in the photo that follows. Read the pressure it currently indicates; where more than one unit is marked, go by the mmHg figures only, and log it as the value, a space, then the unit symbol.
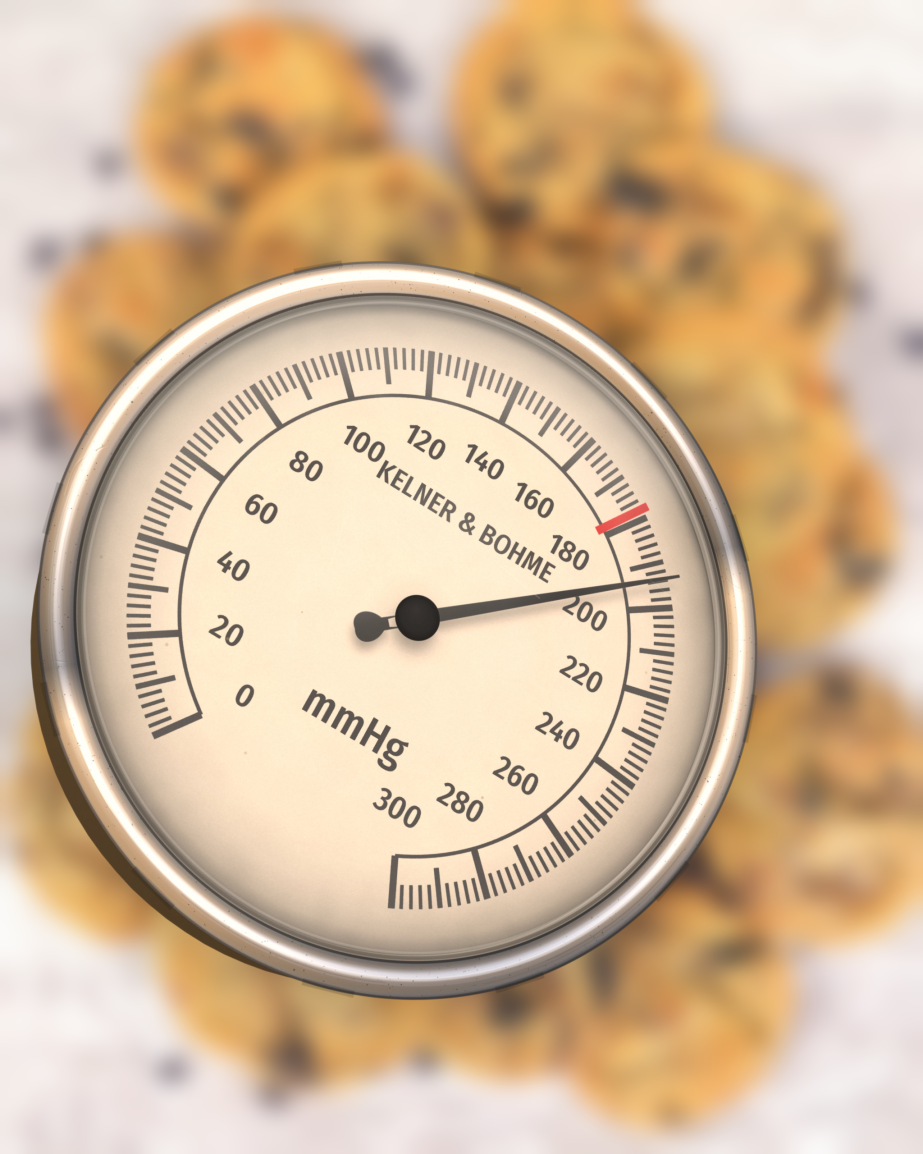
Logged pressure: 194 mmHg
